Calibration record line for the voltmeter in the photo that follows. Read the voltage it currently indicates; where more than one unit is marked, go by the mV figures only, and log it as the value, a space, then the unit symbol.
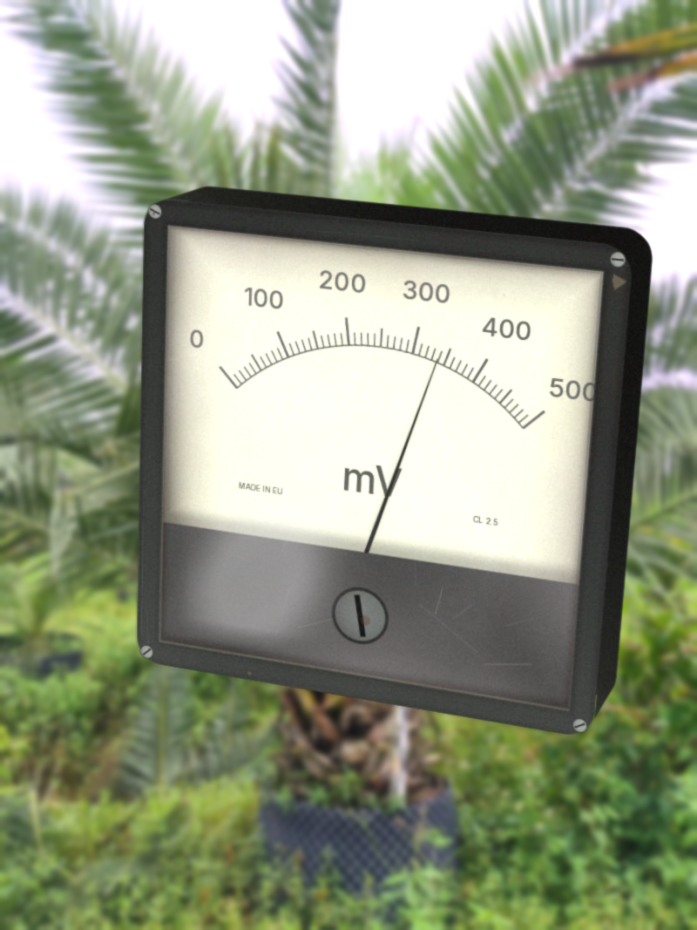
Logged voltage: 340 mV
